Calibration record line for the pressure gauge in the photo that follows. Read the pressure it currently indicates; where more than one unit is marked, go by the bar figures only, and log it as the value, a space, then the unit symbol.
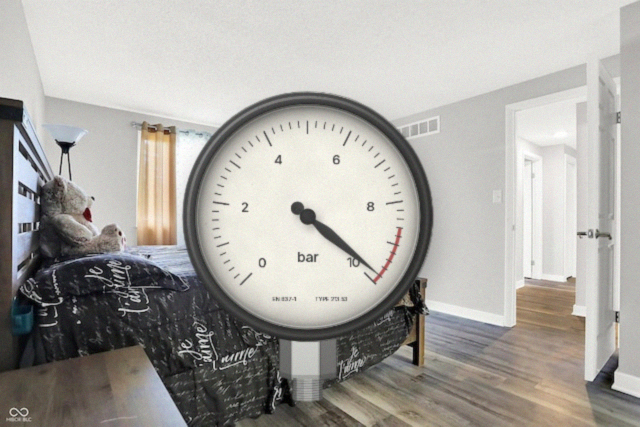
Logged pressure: 9.8 bar
